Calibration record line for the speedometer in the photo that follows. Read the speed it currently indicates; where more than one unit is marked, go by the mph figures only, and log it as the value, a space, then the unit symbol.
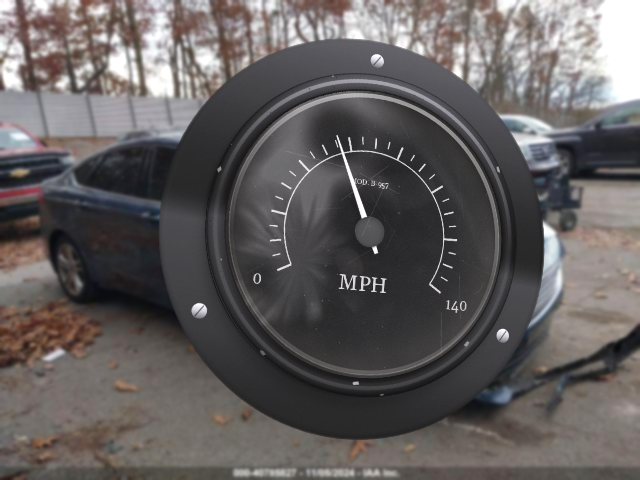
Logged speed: 55 mph
